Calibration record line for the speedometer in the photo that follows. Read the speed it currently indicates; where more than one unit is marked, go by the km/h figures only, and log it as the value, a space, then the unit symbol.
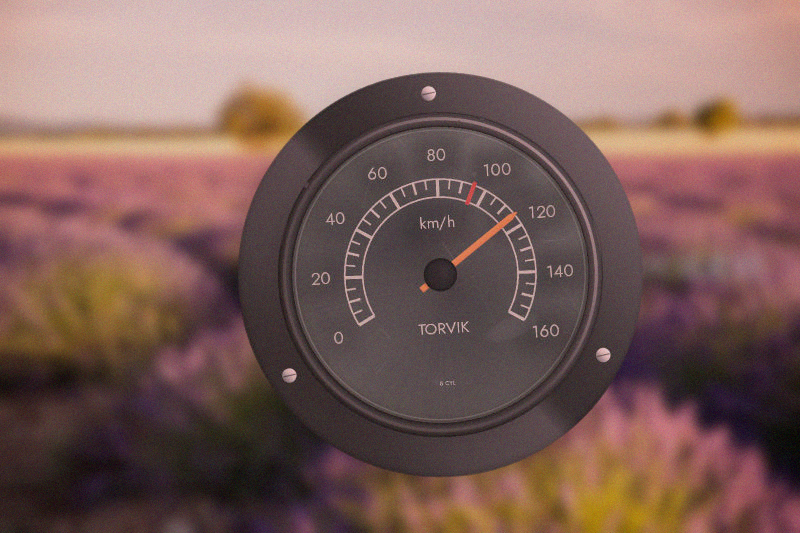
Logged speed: 115 km/h
